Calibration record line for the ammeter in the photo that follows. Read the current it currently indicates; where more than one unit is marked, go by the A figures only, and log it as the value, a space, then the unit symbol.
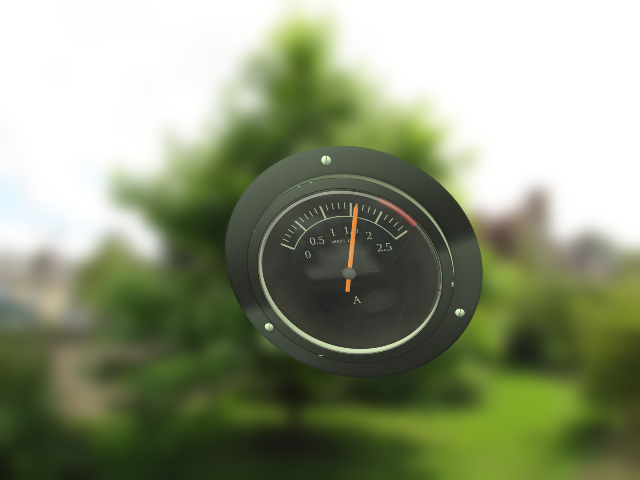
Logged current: 1.6 A
